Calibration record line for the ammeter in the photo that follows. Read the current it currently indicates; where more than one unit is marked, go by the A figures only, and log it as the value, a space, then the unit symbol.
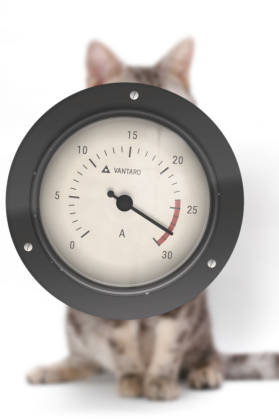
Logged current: 28 A
